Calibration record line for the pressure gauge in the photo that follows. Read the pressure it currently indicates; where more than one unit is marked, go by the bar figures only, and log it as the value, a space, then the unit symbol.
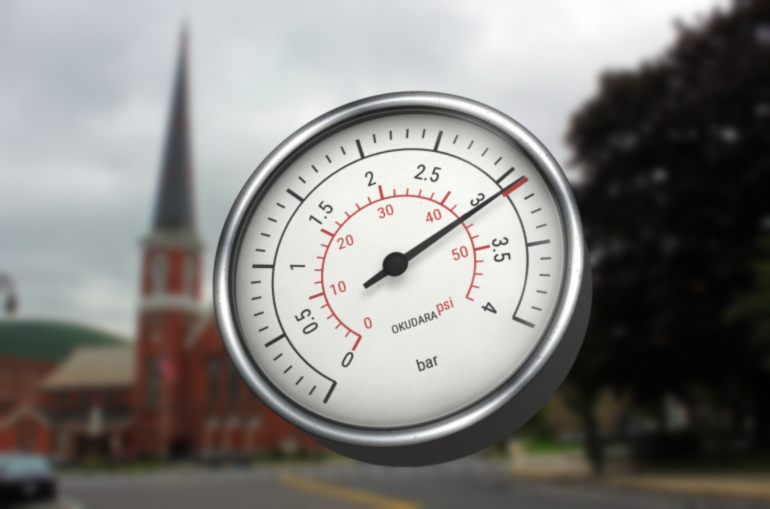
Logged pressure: 3.1 bar
